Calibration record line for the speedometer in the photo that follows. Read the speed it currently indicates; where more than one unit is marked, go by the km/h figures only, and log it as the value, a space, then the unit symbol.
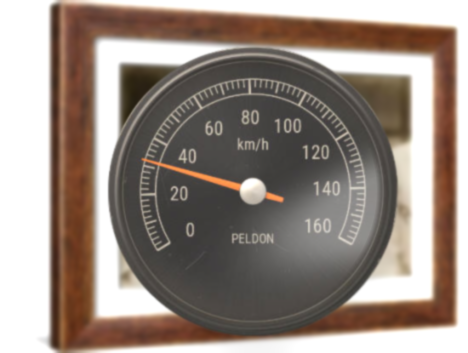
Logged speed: 32 km/h
